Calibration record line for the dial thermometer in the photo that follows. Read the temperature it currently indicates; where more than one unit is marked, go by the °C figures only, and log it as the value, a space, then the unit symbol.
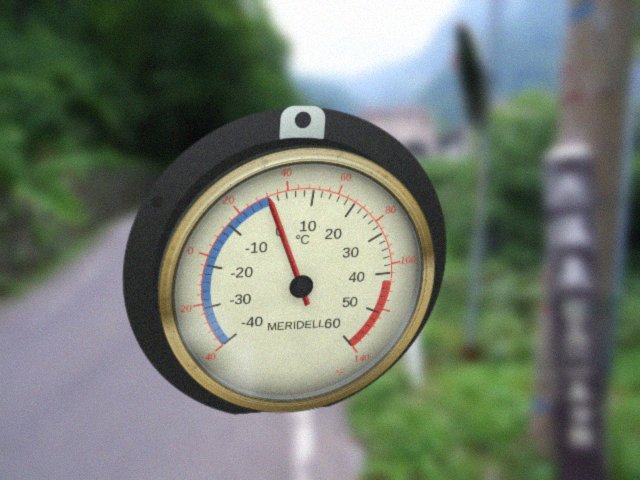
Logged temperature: 0 °C
